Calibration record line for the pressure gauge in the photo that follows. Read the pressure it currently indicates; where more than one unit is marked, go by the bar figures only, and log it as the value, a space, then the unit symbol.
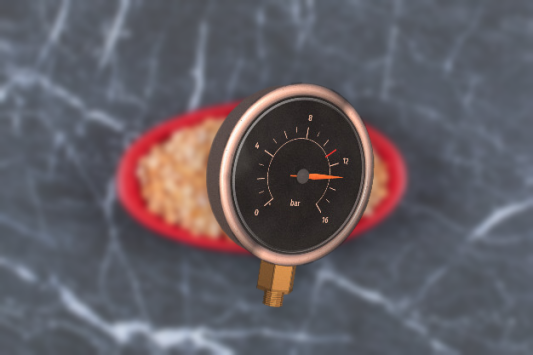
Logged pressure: 13 bar
